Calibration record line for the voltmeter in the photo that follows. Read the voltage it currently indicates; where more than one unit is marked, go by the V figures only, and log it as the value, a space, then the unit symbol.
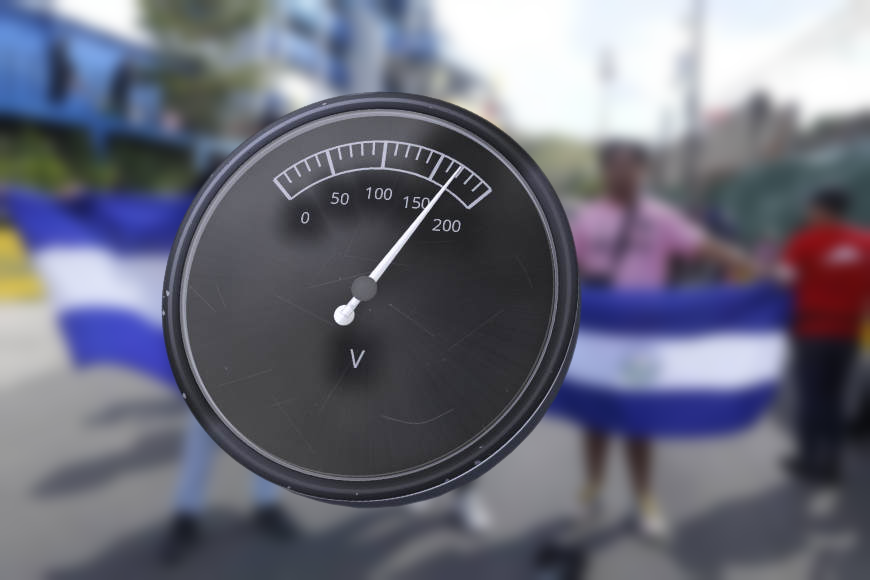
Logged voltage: 170 V
